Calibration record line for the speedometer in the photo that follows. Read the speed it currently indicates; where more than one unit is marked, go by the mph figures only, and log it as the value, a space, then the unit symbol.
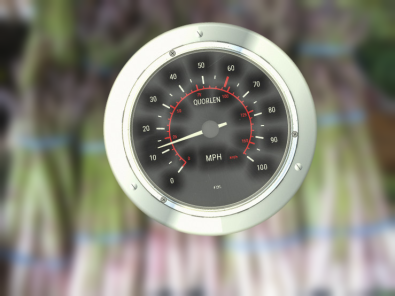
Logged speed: 12.5 mph
